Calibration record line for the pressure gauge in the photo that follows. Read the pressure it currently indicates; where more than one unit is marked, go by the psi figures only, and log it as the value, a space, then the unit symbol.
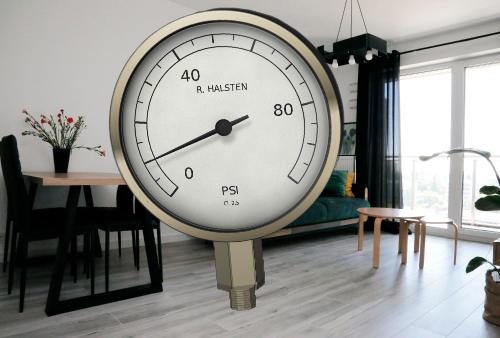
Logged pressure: 10 psi
